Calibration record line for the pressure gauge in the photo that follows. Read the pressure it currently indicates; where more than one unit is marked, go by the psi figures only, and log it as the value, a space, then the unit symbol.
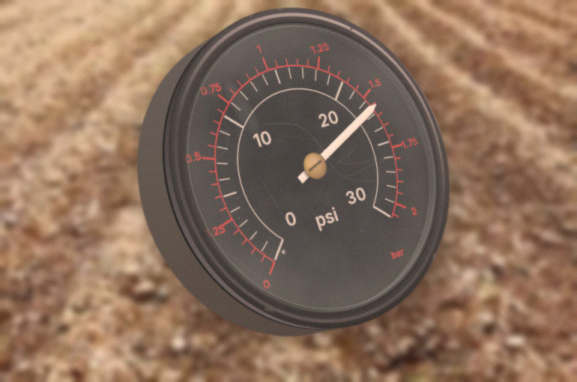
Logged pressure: 22.5 psi
